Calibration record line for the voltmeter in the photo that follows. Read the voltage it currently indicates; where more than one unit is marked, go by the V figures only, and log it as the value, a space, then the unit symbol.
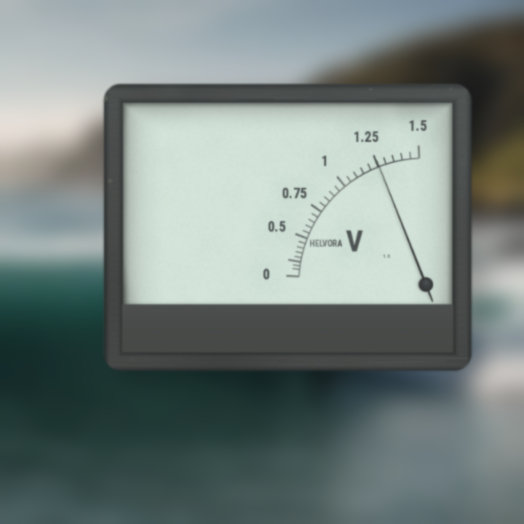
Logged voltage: 1.25 V
